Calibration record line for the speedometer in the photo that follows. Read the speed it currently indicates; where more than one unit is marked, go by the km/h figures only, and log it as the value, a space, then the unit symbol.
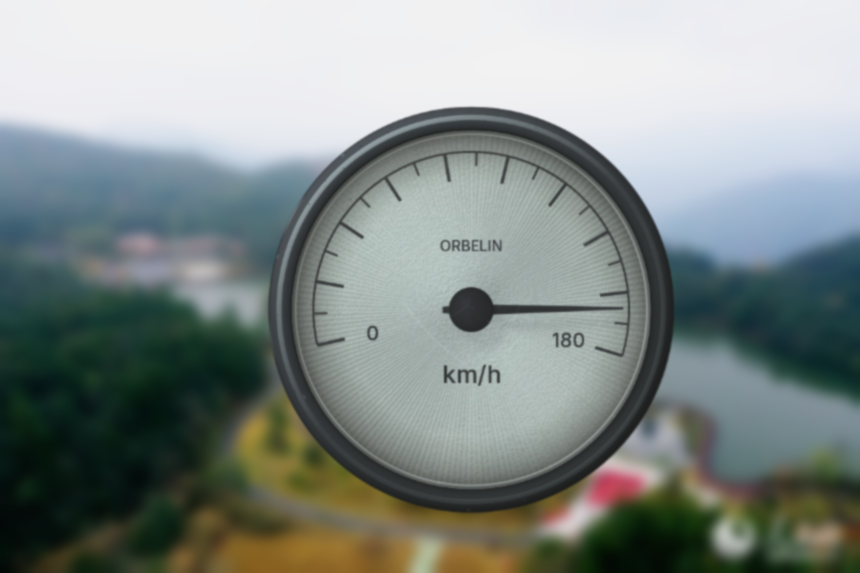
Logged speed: 165 km/h
